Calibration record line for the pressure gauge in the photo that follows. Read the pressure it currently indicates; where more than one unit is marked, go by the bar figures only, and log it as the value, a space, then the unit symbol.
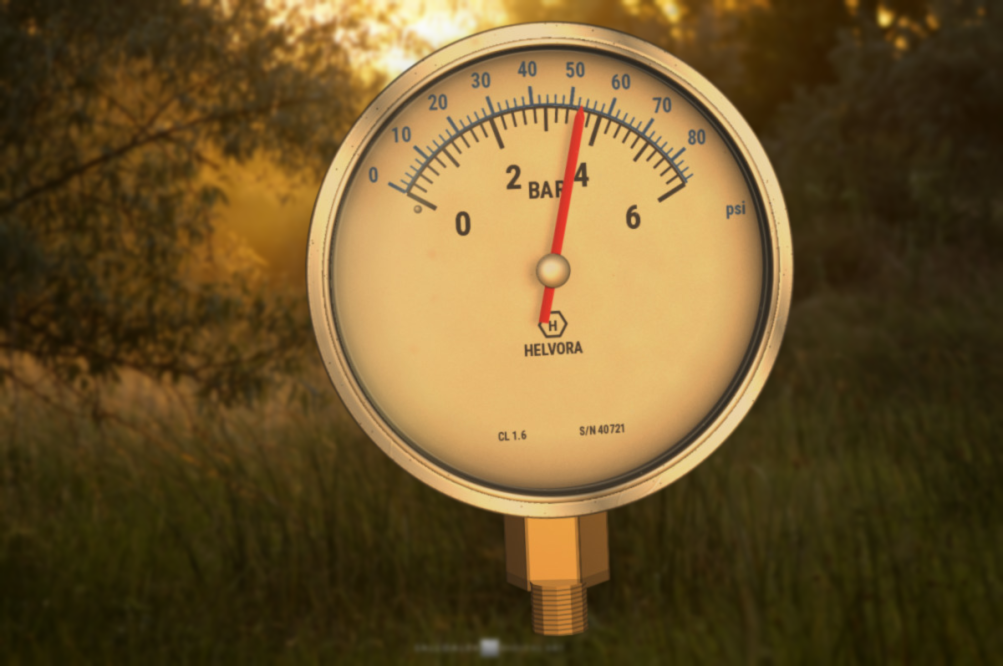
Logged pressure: 3.6 bar
